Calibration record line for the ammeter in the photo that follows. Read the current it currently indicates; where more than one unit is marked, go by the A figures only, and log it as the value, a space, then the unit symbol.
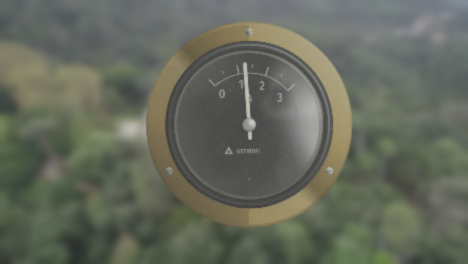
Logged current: 1.25 A
